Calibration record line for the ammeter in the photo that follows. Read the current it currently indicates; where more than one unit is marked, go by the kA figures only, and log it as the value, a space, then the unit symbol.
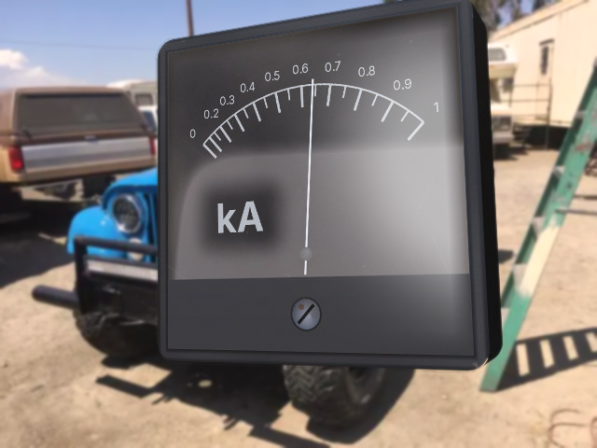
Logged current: 0.65 kA
